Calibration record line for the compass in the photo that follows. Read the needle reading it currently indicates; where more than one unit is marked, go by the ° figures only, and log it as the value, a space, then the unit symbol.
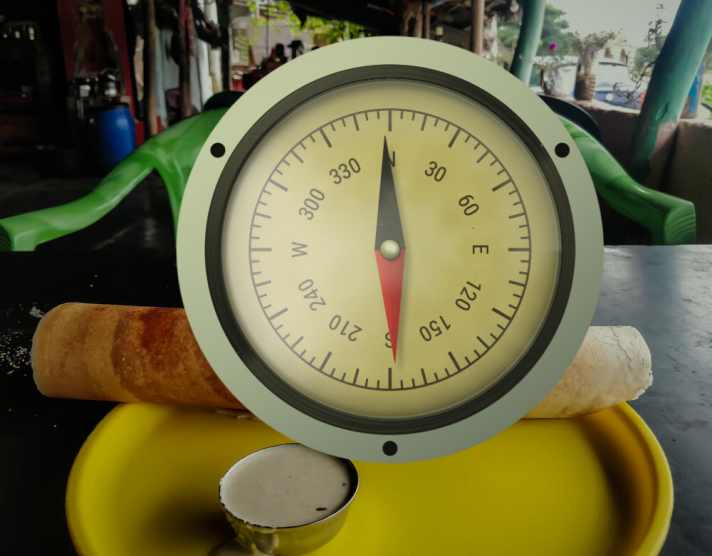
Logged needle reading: 177.5 °
